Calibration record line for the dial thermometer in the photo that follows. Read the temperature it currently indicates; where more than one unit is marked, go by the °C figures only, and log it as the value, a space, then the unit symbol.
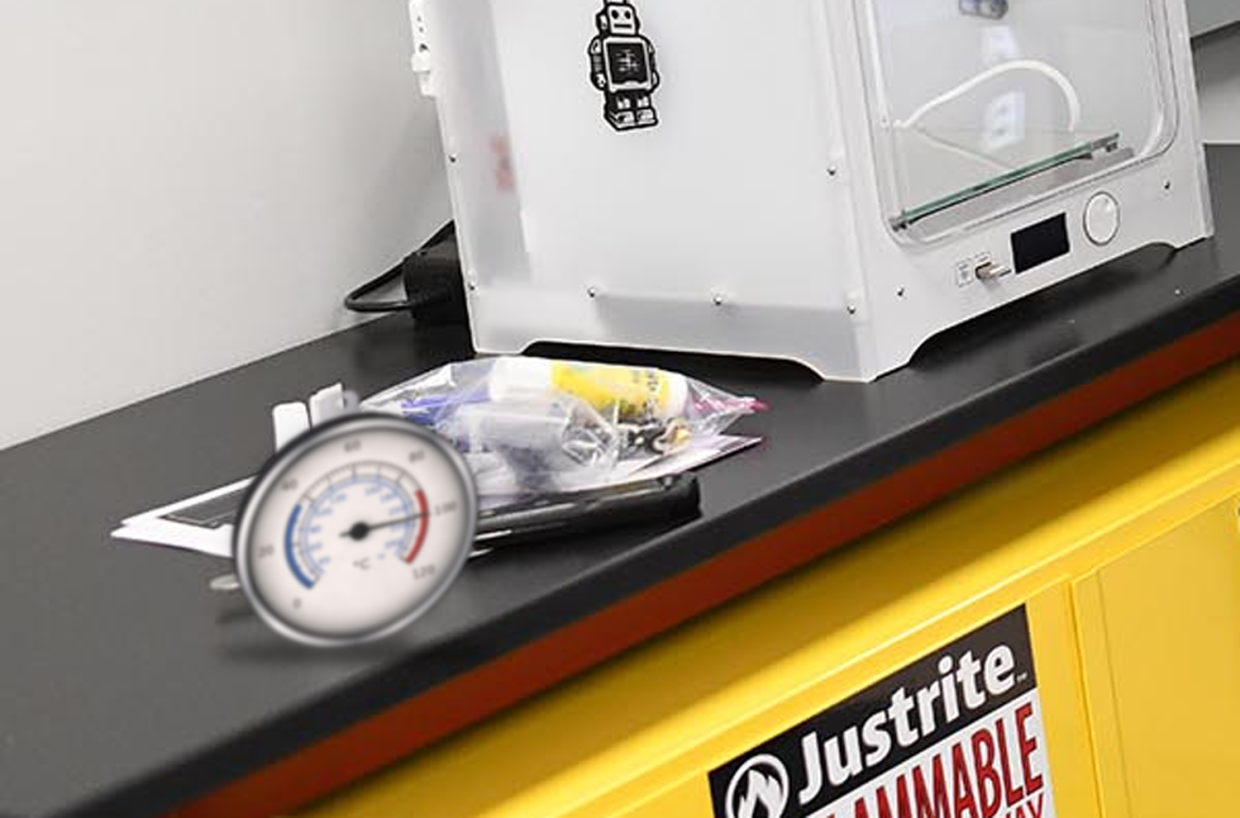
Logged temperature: 100 °C
